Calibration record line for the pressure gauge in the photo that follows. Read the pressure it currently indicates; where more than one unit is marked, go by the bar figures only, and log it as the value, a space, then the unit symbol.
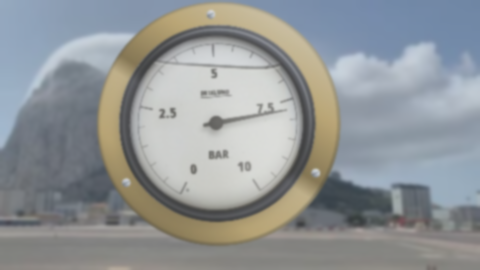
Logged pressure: 7.75 bar
